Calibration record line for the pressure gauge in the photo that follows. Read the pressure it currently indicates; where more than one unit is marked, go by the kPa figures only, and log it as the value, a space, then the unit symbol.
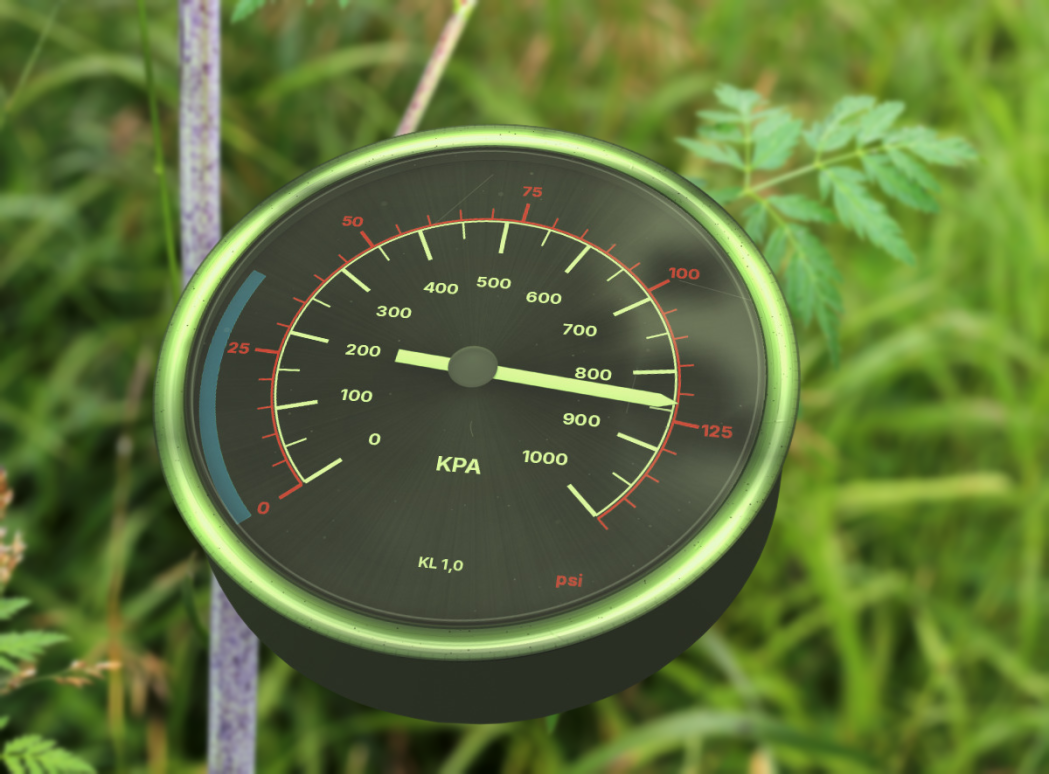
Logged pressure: 850 kPa
